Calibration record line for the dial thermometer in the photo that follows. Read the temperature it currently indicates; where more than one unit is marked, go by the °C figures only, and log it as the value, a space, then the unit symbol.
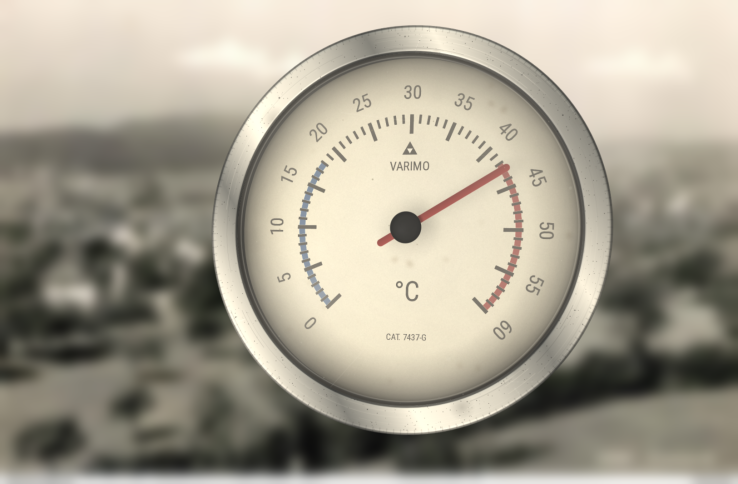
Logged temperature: 43 °C
